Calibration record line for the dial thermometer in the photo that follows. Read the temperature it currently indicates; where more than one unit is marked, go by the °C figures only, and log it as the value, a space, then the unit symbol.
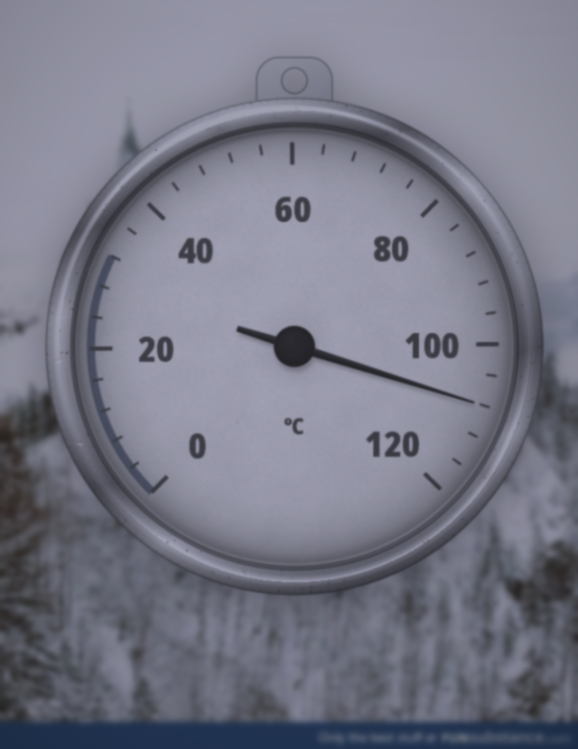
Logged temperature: 108 °C
